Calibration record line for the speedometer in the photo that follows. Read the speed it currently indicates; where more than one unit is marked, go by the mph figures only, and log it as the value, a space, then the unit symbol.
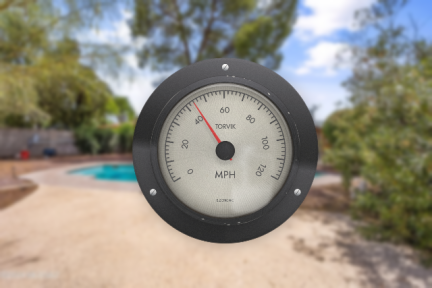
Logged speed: 44 mph
